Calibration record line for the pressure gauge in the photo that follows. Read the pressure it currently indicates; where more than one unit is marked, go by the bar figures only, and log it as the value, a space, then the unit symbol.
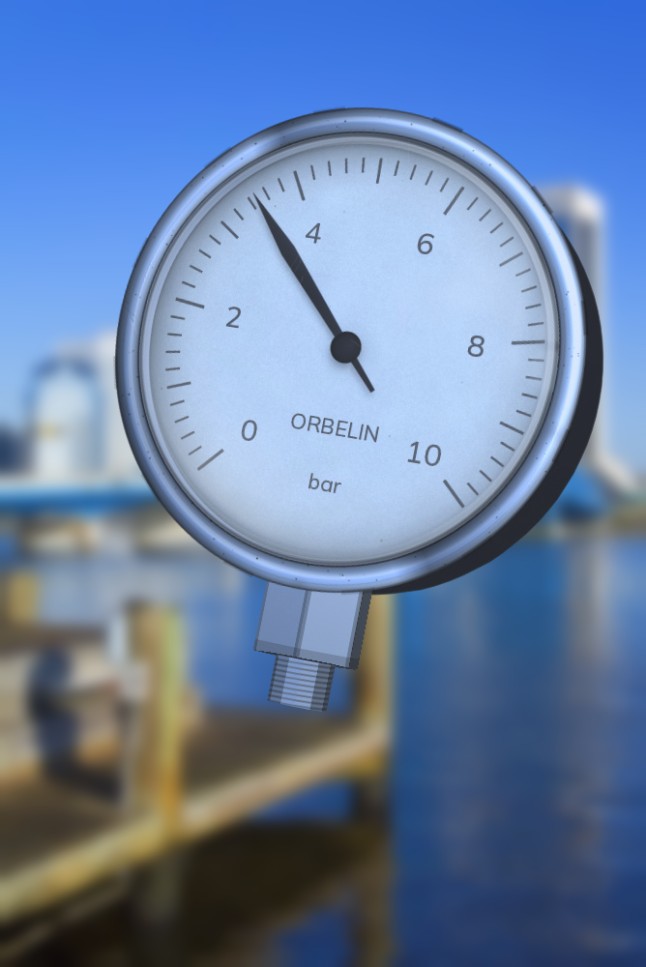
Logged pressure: 3.5 bar
